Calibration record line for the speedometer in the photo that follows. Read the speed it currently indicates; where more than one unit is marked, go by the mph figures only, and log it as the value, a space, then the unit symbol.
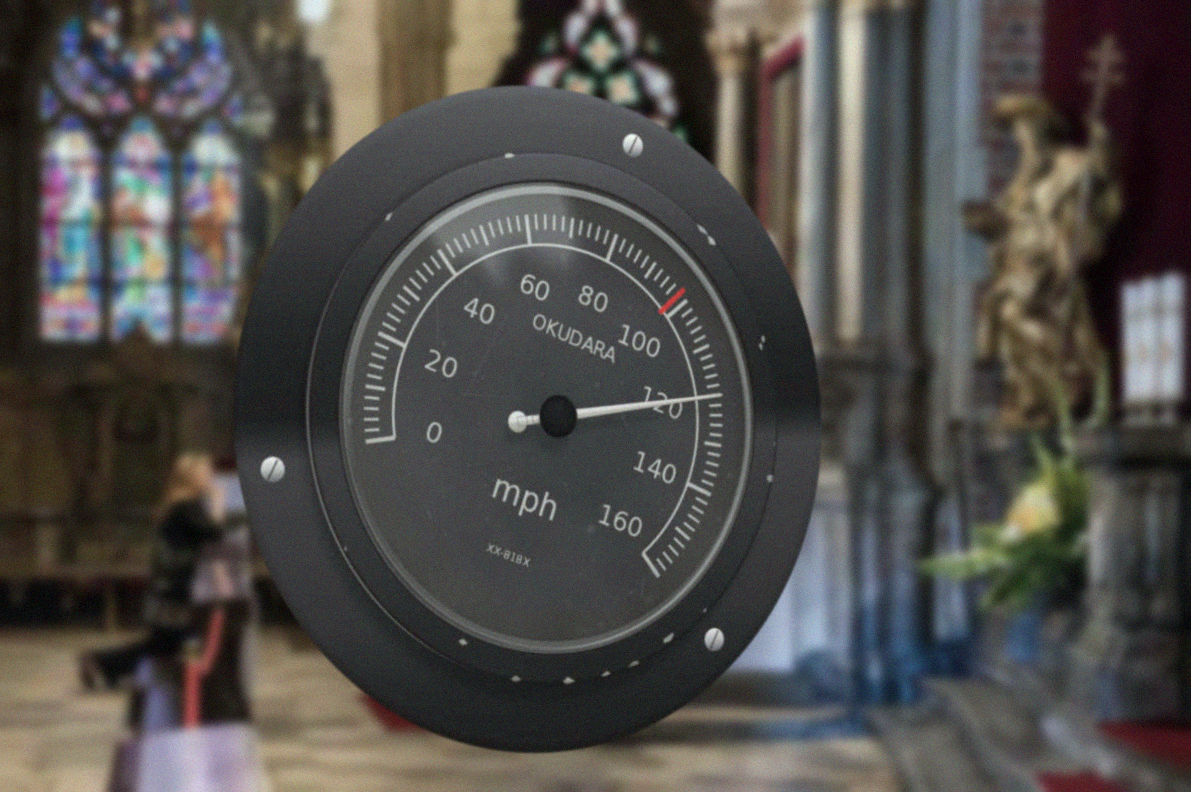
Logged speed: 120 mph
